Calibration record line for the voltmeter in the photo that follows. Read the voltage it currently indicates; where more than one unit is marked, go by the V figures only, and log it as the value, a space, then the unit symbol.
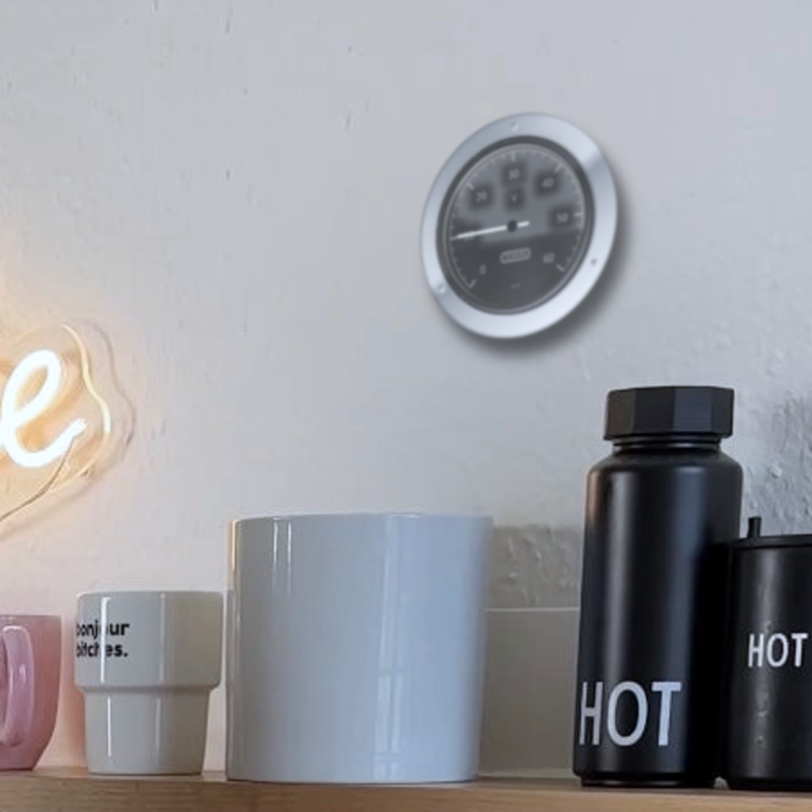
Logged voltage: 10 V
